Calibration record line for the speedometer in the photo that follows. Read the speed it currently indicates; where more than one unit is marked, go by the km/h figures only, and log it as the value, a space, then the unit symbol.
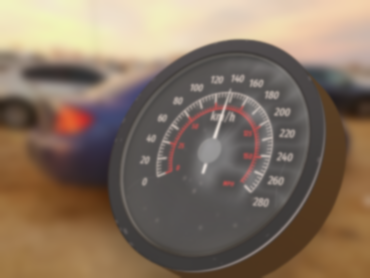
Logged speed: 140 km/h
